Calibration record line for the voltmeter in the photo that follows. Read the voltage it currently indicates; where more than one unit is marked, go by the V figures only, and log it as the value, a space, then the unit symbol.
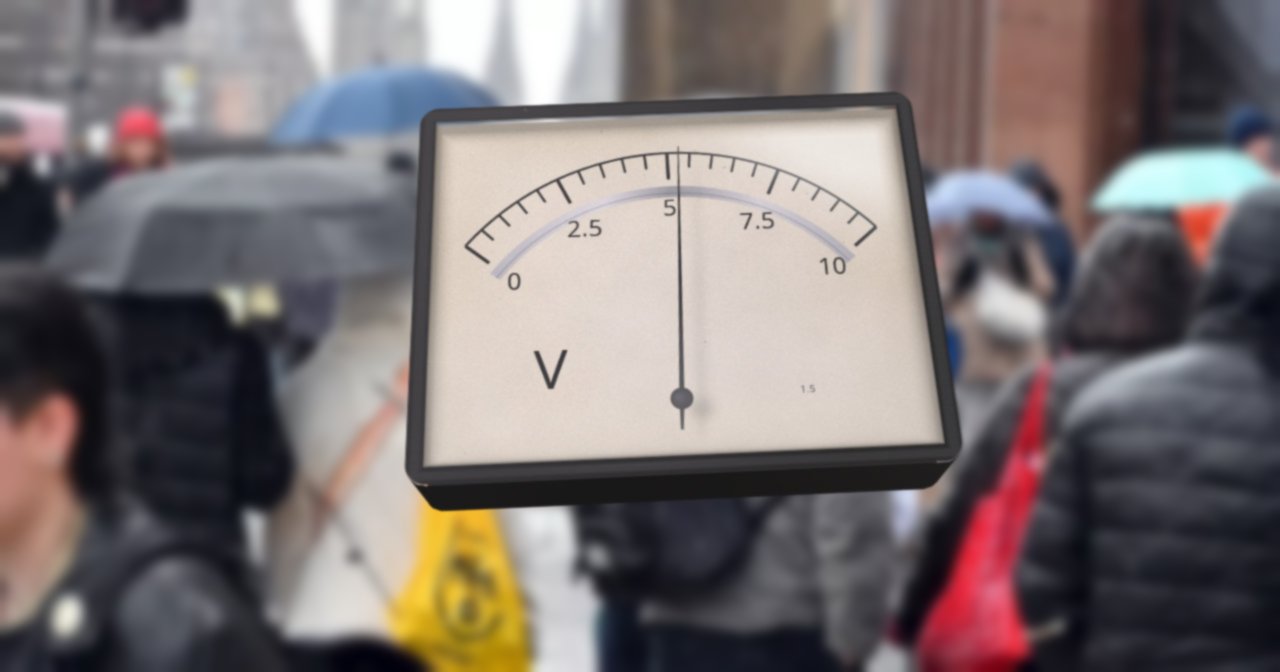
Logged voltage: 5.25 V
